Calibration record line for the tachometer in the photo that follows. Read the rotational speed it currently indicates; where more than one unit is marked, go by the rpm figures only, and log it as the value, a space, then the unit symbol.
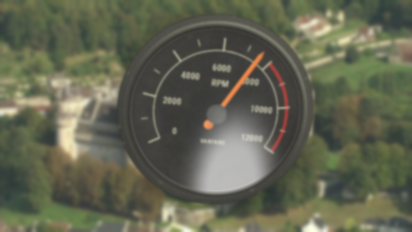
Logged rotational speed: 7500 rpm
